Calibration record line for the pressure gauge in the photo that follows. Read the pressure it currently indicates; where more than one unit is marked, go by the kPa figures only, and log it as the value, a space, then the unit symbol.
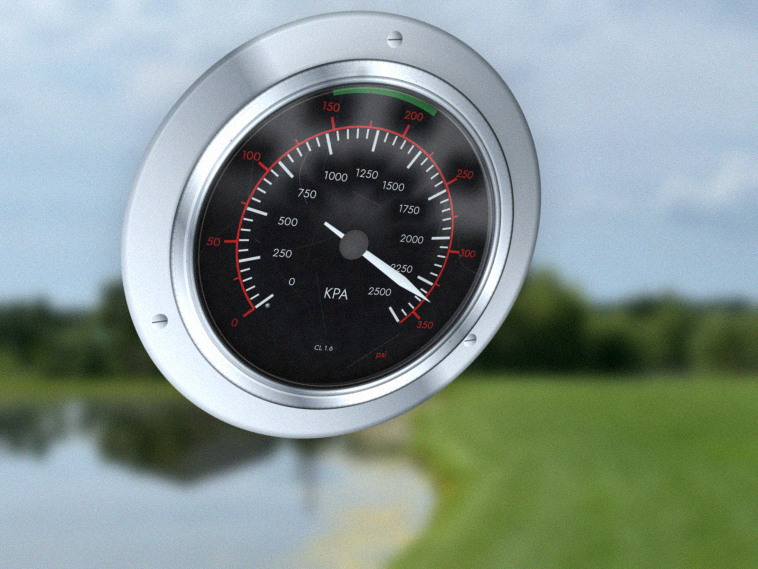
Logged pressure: 2325 kPa
